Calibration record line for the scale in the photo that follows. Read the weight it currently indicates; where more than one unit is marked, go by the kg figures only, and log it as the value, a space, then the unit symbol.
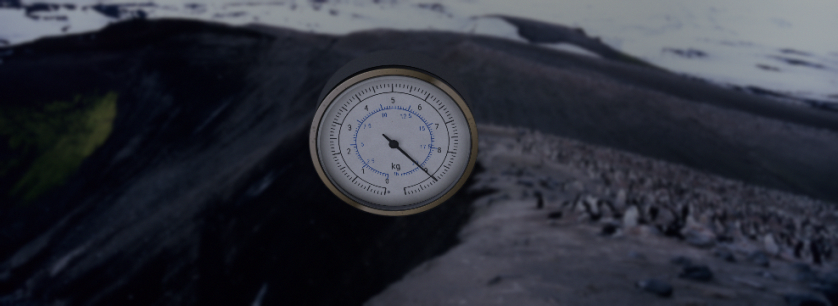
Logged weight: 9 kg
